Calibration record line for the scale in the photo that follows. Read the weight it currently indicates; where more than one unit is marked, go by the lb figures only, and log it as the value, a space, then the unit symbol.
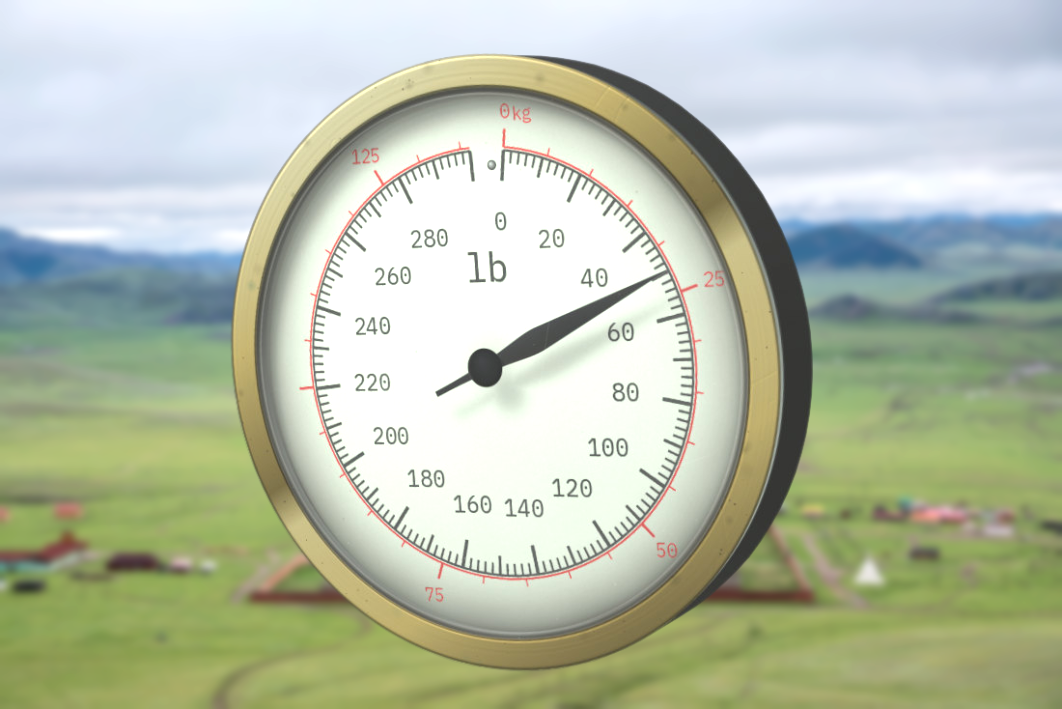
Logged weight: 50 lb
